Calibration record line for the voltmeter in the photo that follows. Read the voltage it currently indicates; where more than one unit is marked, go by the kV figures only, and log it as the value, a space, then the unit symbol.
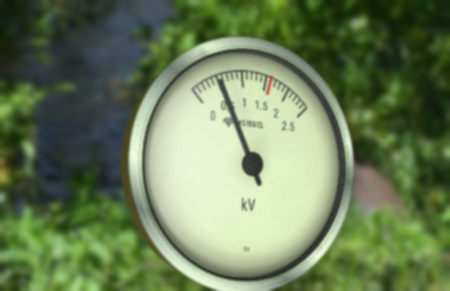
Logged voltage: 0.5 kV
